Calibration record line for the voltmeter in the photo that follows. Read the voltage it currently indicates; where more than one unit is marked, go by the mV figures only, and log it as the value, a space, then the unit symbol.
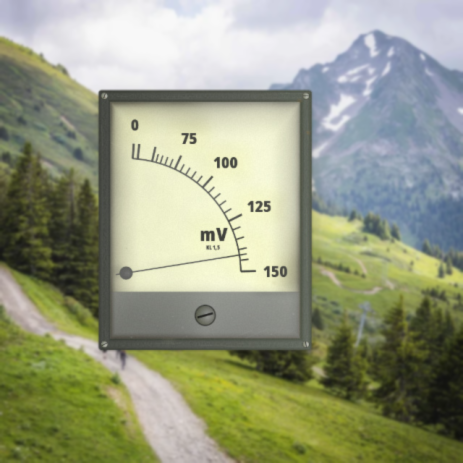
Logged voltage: 142.5 mV
